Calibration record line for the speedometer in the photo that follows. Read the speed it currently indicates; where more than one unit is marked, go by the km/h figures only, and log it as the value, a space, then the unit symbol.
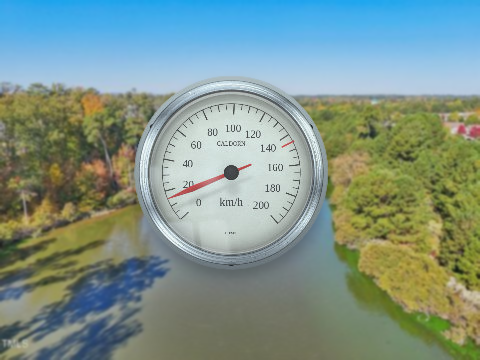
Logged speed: 15 km/h
